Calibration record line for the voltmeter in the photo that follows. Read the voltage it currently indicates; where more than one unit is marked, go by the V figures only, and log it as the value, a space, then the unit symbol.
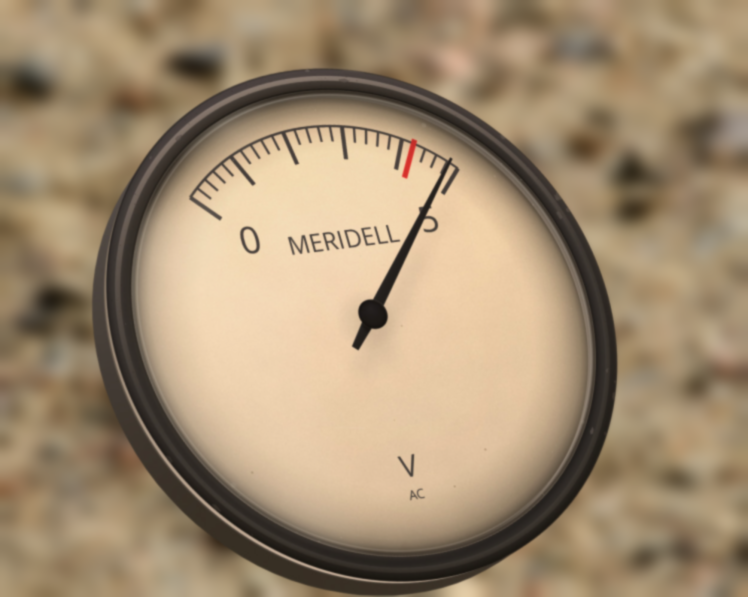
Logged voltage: 4.8 V
